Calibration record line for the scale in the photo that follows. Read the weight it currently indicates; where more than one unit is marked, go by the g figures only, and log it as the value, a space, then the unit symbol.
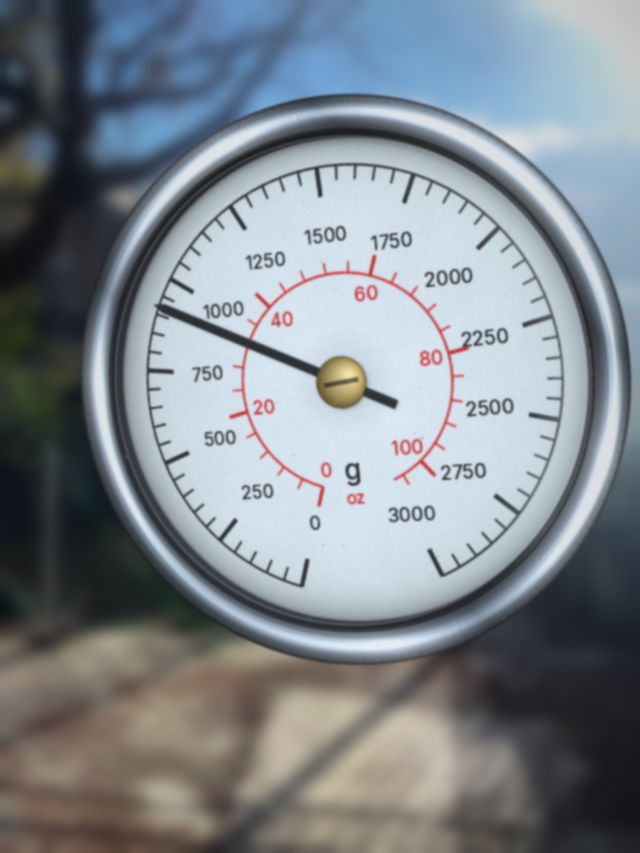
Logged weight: 925 g
